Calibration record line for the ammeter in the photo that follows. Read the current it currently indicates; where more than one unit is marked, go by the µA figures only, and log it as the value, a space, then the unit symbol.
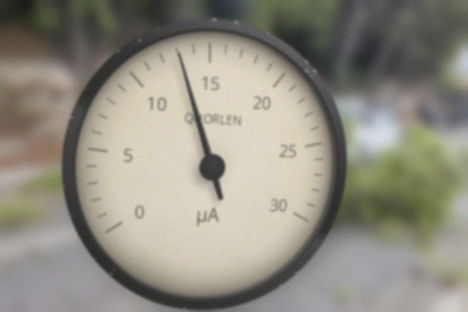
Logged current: 13 µA
